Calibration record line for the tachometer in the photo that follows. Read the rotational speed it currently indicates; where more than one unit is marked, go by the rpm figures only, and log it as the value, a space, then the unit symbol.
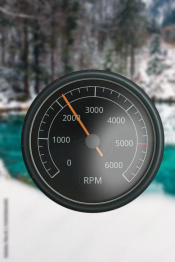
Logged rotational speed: 2200 rpm
